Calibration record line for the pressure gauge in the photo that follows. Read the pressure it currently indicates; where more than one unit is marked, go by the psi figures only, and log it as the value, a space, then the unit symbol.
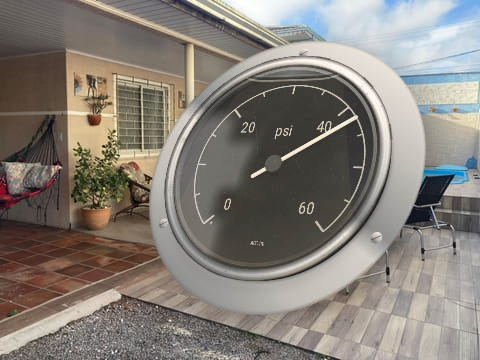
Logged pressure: 42.5 psi
